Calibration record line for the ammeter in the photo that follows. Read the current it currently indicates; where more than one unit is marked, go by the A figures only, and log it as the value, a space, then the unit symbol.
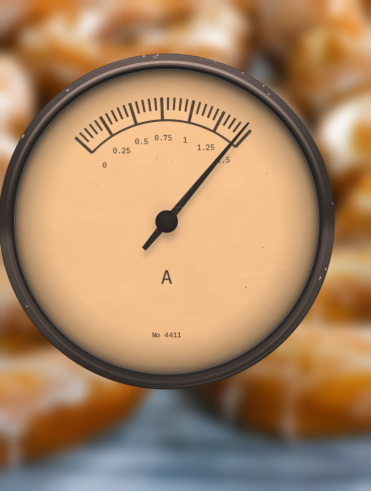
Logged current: 1.45 A
